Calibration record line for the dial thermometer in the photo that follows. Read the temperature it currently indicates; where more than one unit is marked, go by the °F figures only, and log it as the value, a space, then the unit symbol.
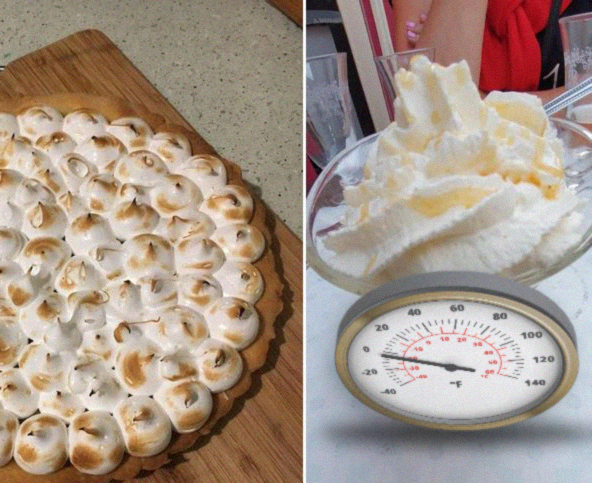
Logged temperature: 0 °F
